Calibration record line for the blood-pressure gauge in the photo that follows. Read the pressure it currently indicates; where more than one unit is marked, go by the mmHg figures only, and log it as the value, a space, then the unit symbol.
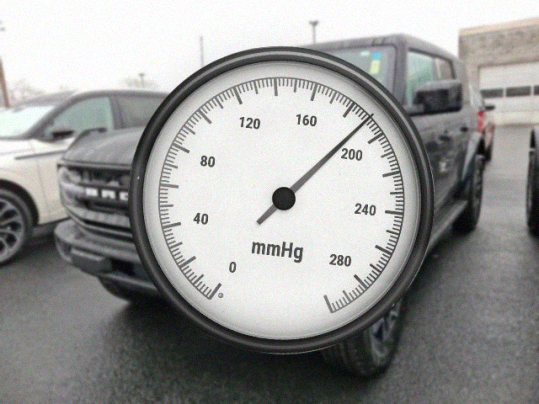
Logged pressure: 190 mmHg
